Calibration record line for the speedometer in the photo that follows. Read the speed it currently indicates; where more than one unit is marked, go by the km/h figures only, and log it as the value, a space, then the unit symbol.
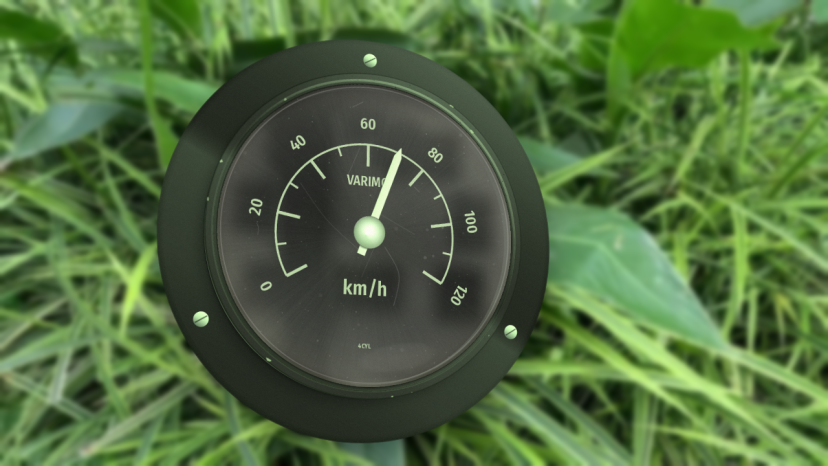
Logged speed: 70 km/h
